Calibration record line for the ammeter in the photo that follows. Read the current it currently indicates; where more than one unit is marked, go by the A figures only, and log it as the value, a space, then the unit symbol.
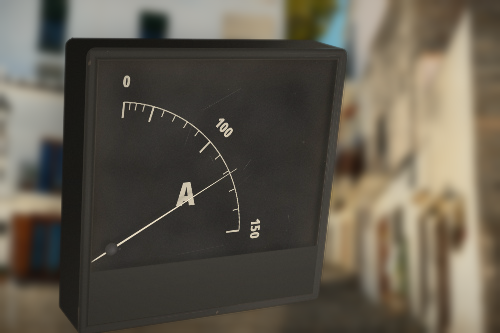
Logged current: 120 A
